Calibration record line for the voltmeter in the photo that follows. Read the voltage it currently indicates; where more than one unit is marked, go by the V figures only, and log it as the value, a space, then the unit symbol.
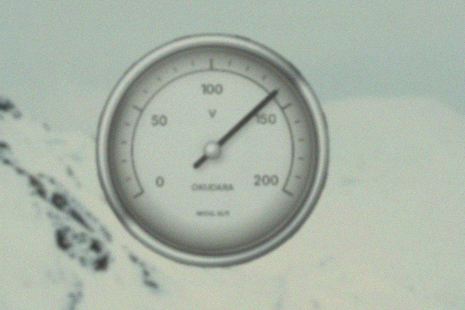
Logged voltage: 140 V
